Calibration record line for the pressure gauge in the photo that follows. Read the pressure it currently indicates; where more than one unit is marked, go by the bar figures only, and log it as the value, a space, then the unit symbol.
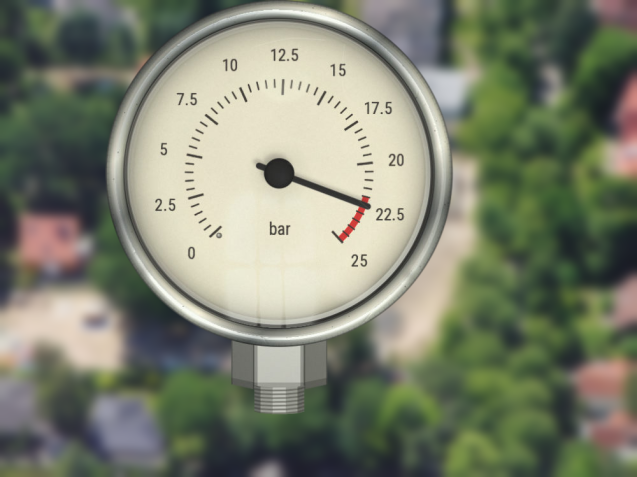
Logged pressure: 22.5 bar
